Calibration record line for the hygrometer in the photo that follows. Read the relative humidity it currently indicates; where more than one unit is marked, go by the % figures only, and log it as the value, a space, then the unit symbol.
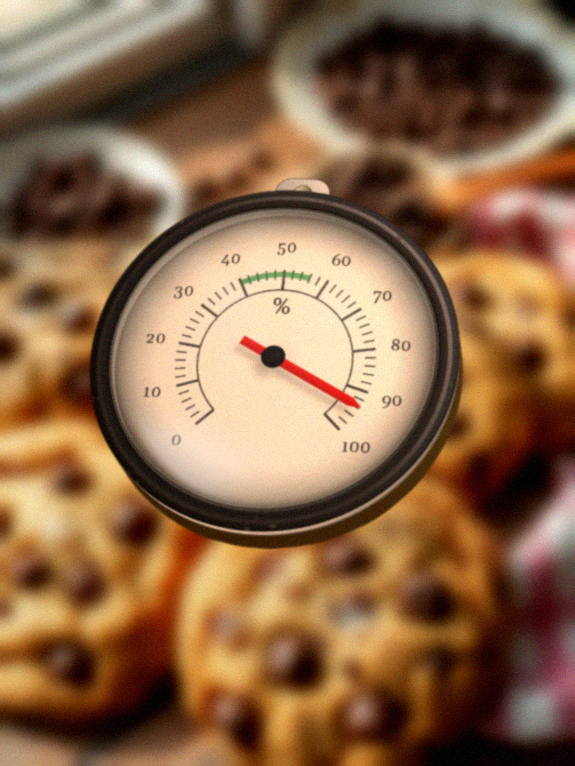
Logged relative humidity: 94 %
